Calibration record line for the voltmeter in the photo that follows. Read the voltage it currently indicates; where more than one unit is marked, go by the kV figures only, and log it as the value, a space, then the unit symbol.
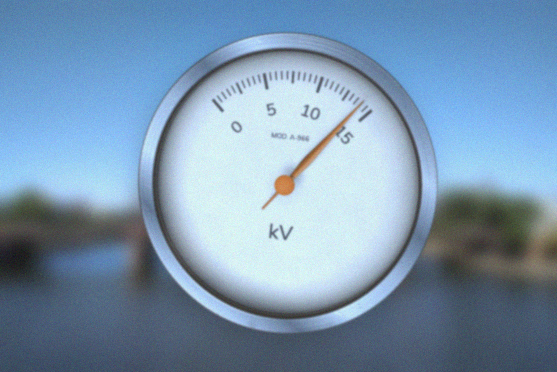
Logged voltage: 14 kV
